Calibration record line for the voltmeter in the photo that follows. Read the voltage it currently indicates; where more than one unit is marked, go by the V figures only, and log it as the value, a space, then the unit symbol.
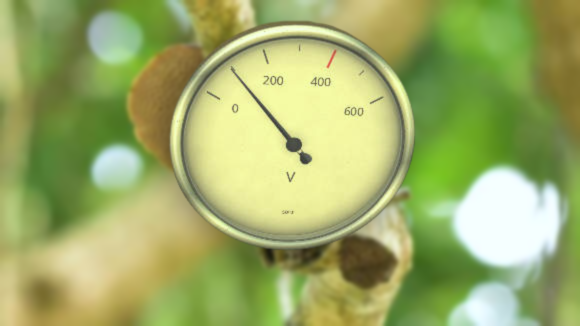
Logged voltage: 100 V
